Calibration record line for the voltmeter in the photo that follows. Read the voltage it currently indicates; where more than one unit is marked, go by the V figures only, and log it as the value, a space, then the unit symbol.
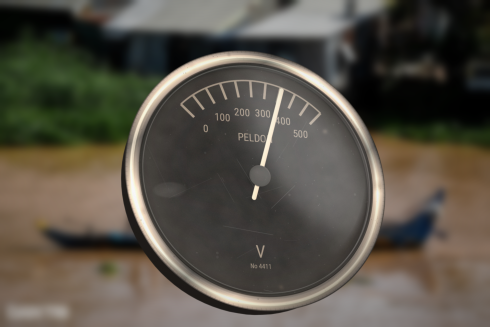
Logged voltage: 350 V
